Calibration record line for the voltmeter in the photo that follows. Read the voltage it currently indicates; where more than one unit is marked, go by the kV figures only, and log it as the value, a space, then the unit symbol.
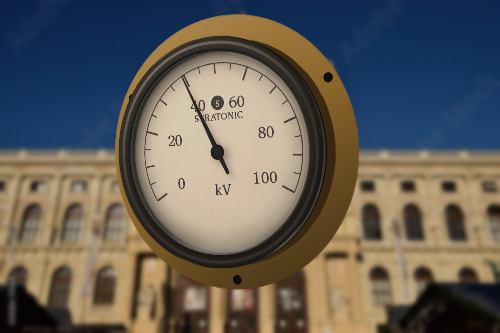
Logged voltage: 40 kV
